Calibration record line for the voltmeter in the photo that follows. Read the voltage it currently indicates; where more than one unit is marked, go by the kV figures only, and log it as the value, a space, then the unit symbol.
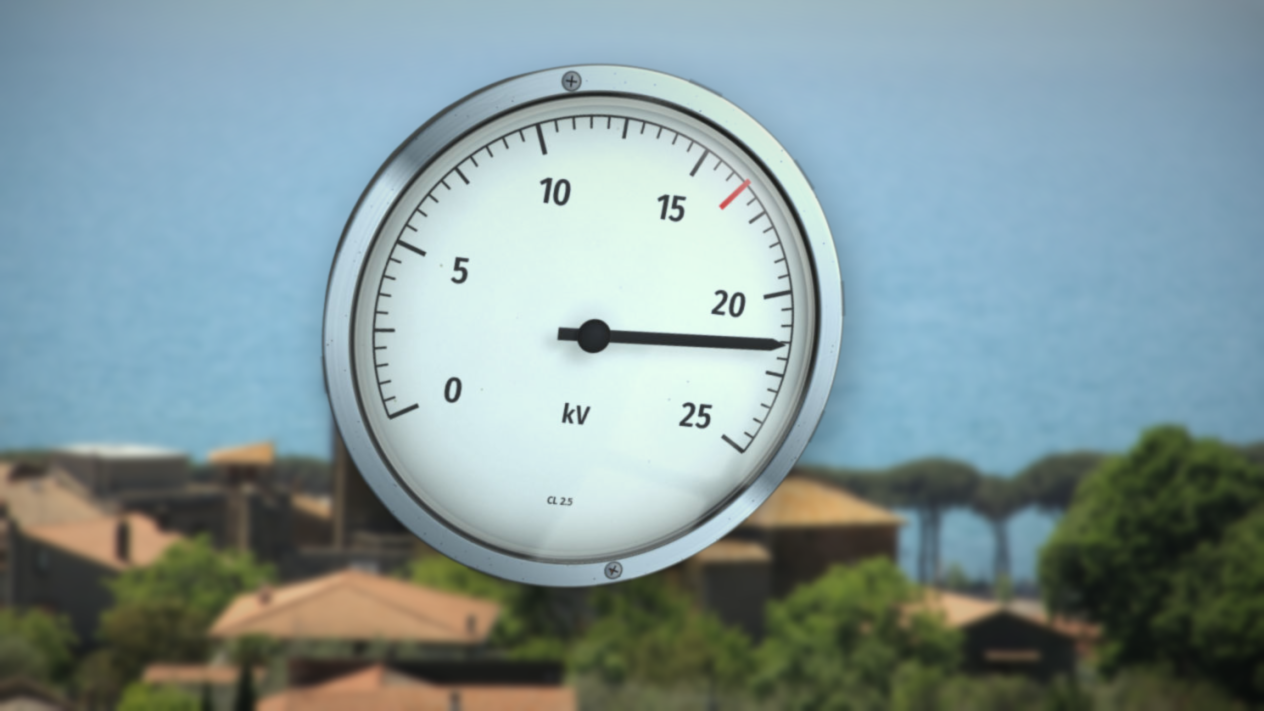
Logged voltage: 21.5 kV
